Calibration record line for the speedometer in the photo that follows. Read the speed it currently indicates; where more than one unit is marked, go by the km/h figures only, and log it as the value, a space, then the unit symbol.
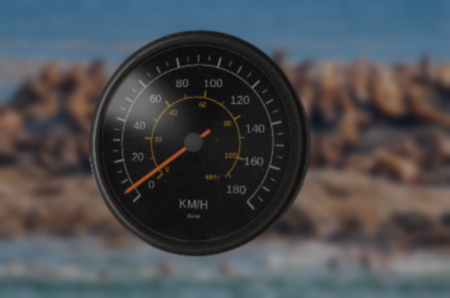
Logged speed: 5 km/h
